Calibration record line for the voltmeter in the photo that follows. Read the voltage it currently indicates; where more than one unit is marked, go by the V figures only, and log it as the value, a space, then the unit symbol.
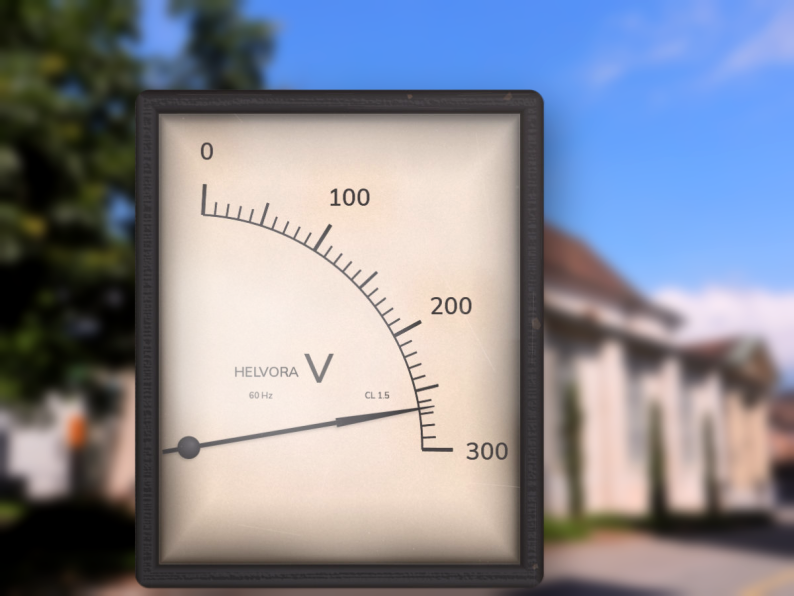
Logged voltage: 265 V
